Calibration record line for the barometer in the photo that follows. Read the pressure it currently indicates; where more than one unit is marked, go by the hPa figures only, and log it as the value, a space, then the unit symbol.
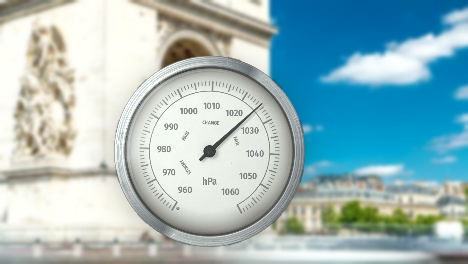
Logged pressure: 1025 hPa
